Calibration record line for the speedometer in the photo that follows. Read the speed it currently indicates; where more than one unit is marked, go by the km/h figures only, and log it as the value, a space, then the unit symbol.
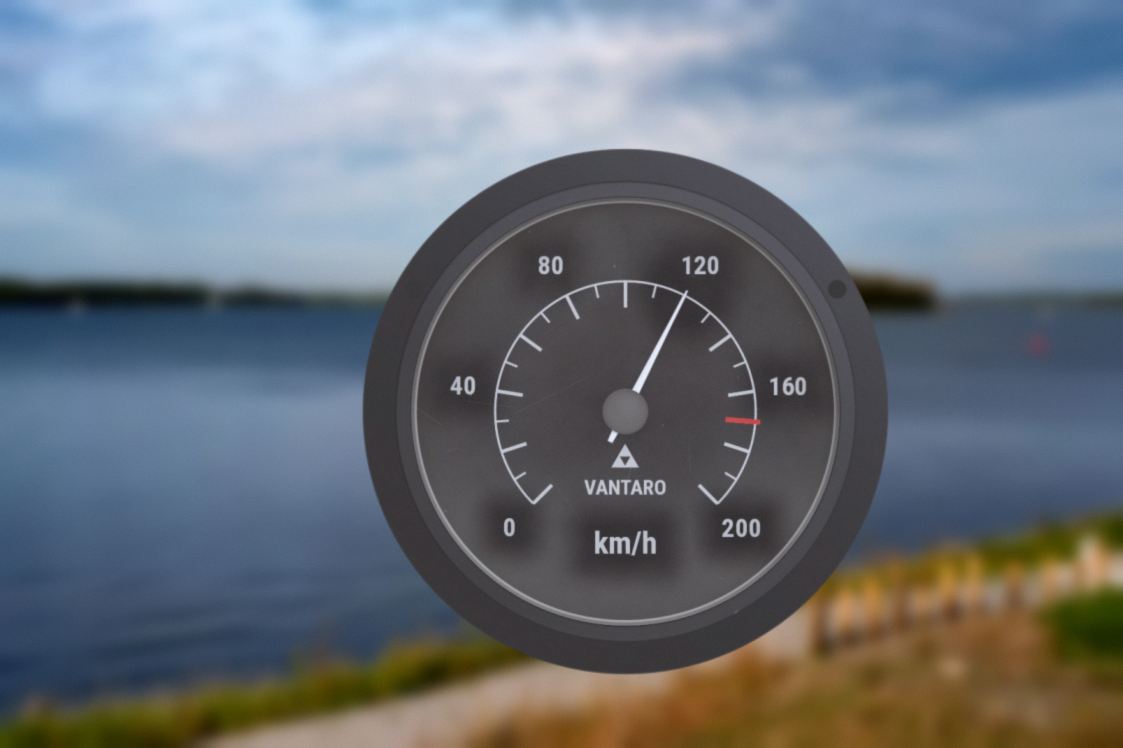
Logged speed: 120 km/h
